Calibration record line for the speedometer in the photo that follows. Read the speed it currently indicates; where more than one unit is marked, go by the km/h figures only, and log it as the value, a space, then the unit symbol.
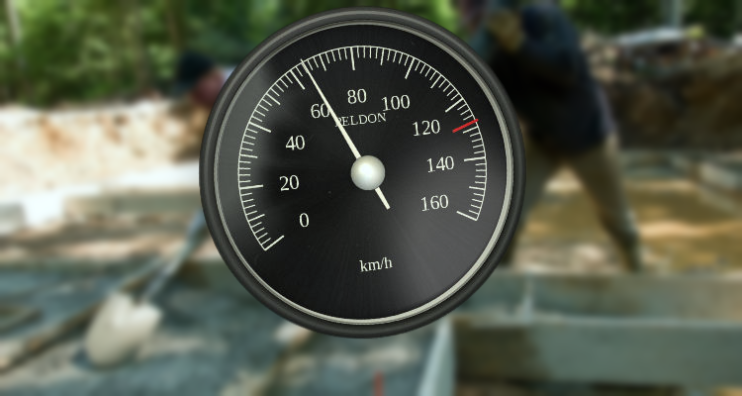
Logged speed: 64 km/h
